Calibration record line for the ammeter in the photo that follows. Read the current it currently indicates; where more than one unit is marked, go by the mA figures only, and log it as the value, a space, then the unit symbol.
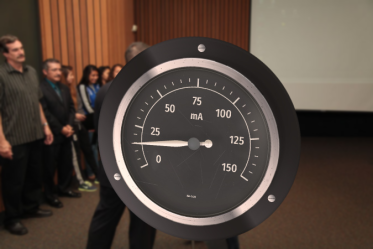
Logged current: 15 mA
